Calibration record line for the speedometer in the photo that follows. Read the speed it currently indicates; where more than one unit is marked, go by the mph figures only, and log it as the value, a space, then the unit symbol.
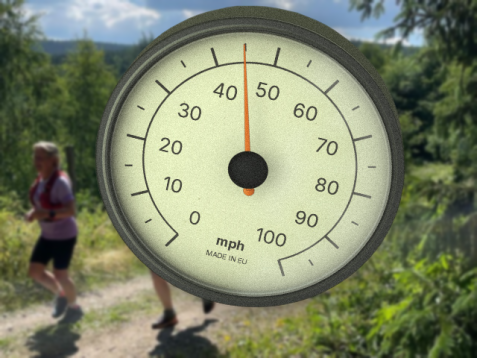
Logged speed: 45 mph
